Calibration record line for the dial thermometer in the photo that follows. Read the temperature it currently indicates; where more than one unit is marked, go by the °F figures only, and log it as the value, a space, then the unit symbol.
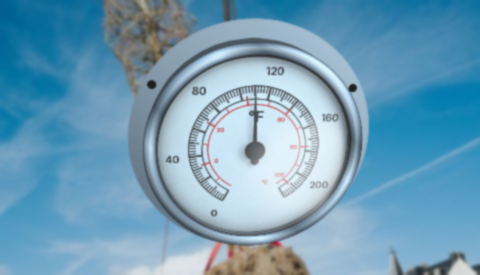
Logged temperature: 110 °F
